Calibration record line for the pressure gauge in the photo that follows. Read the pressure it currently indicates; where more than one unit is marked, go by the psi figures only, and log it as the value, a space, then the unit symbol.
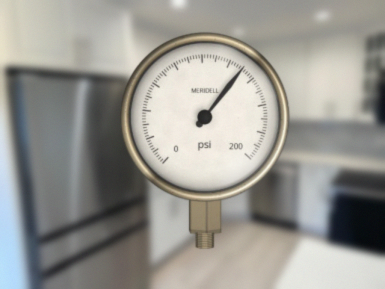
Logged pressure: 130 psi
